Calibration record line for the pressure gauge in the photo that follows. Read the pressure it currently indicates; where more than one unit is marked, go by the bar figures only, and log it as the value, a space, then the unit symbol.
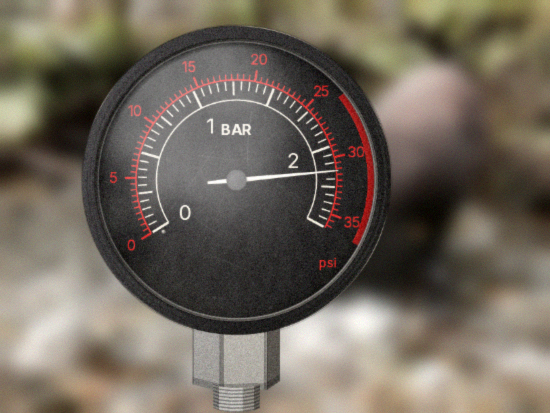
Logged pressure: 2.15 bar
